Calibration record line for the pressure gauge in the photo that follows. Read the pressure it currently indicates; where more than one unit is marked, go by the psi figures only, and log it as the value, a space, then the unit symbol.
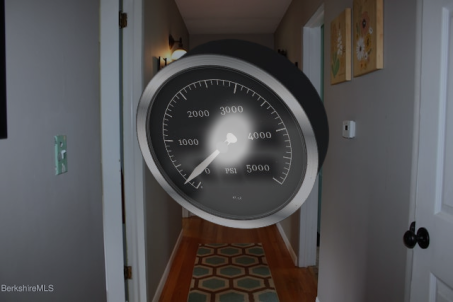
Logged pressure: 200 psi
